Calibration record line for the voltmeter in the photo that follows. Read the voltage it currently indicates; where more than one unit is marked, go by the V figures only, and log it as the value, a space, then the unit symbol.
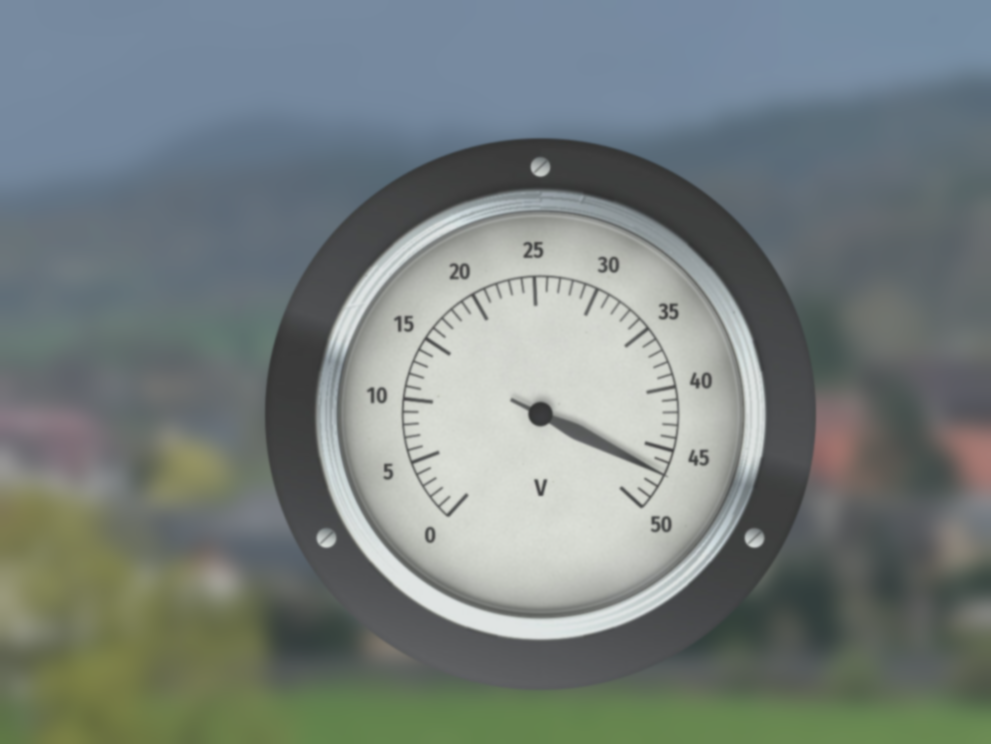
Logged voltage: 47 V
